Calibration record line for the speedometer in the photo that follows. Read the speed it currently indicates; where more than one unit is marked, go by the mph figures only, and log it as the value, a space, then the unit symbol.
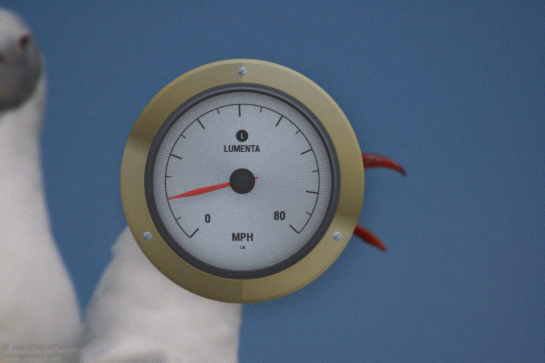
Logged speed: 10 mph
